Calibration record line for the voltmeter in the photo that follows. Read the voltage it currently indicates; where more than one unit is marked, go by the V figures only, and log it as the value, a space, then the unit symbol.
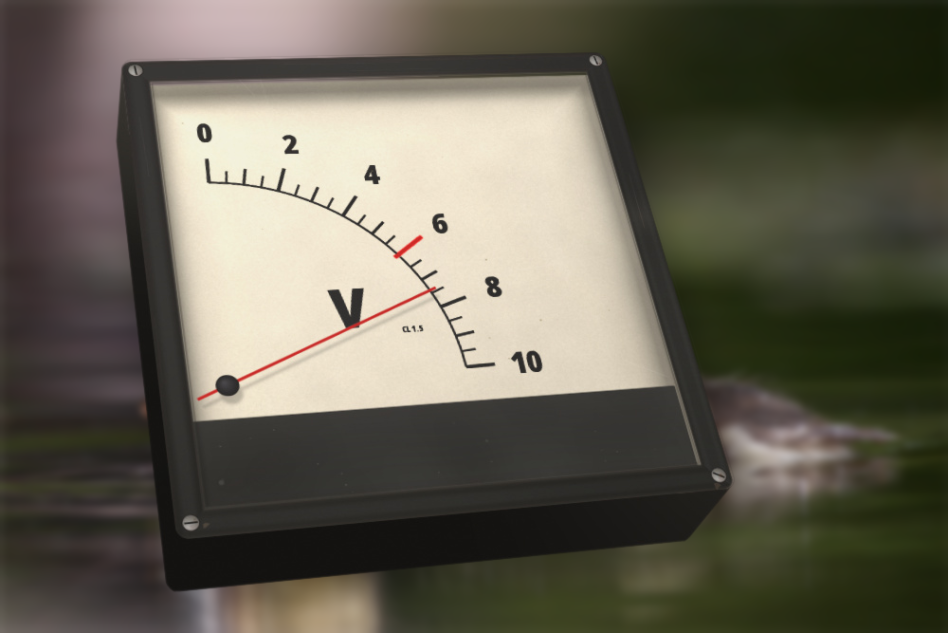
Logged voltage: 7.5 V
